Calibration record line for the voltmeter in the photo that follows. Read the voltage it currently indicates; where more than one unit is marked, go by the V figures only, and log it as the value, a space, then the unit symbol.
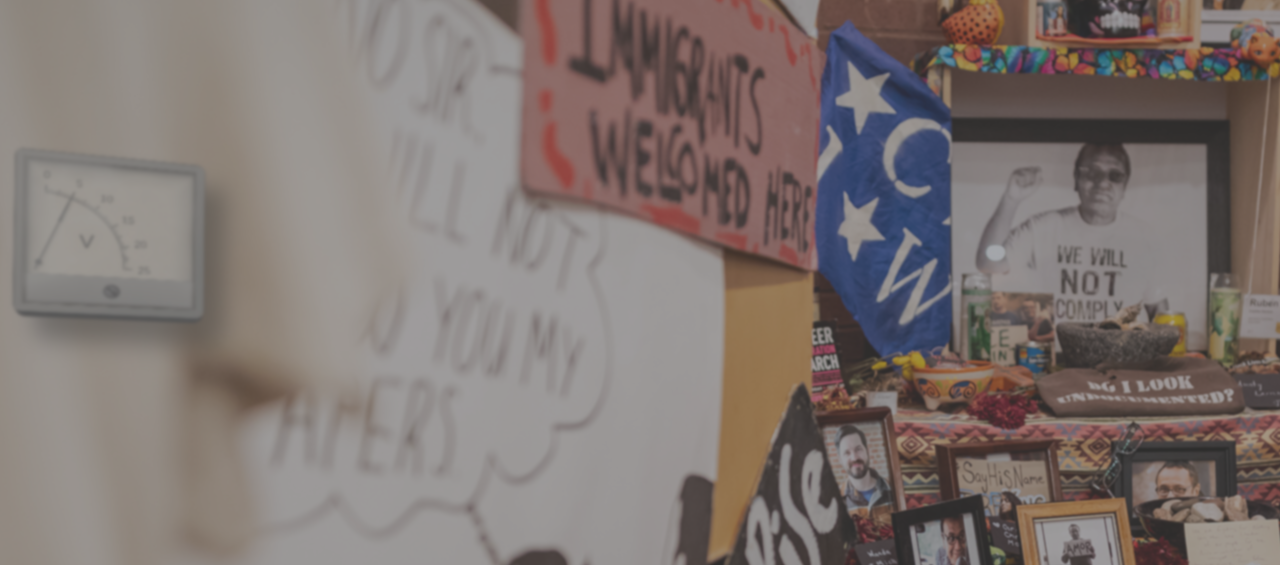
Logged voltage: 5 V
